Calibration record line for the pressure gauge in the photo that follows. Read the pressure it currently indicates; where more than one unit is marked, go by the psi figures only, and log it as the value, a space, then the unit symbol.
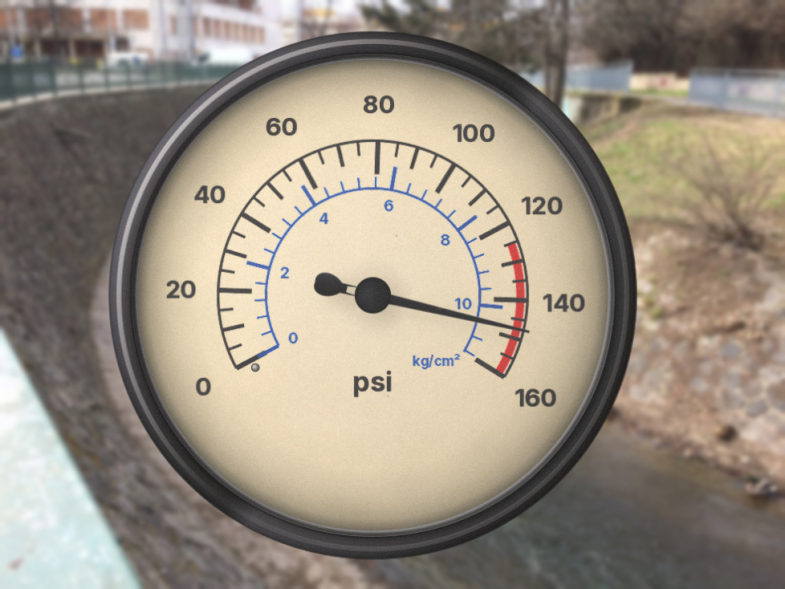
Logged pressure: 147.5 psi
